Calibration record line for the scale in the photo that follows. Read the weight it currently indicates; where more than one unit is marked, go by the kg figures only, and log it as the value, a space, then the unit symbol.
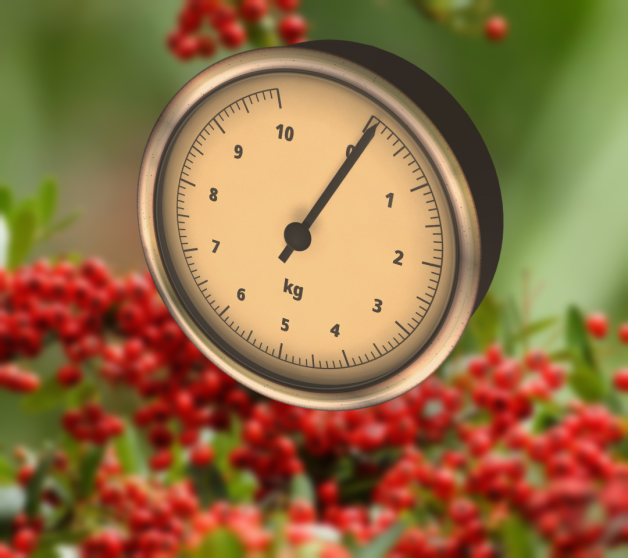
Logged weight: 0.1 kg
